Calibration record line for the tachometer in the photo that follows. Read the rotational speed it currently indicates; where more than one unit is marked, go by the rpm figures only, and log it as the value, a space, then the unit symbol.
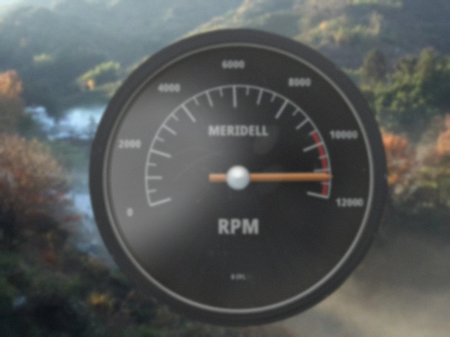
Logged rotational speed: 11250 rpm
